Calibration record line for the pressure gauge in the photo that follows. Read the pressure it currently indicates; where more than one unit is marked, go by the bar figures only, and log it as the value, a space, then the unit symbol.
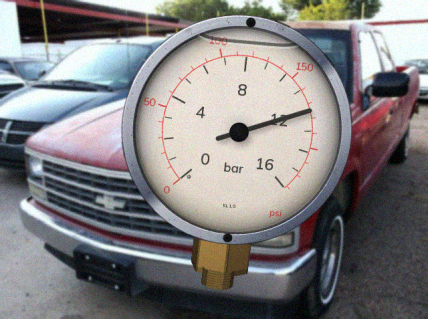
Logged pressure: 12 bar
